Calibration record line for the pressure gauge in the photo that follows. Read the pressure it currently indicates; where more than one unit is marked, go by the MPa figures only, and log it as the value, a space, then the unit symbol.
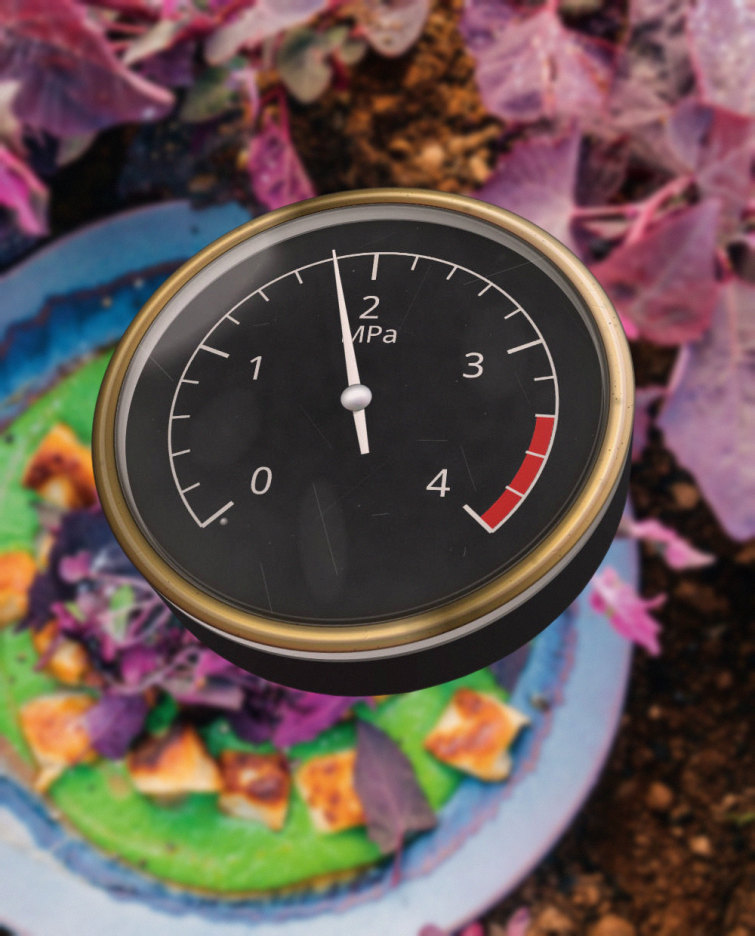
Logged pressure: 1.8 MPa
